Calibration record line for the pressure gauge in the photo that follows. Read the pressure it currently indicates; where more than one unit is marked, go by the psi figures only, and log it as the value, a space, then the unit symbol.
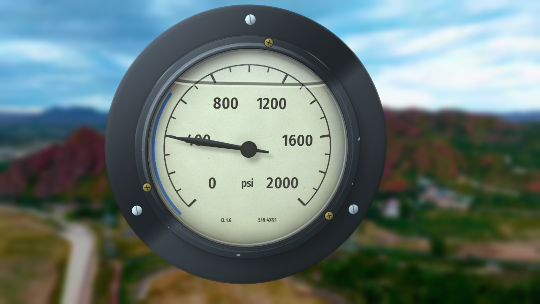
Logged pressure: 400 psi
